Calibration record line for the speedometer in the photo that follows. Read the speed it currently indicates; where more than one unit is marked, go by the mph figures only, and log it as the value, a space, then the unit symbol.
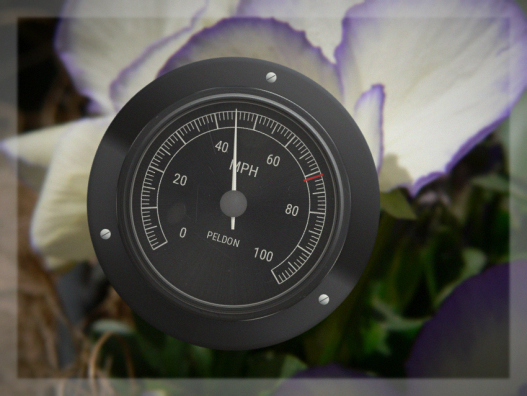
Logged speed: 45 mph
